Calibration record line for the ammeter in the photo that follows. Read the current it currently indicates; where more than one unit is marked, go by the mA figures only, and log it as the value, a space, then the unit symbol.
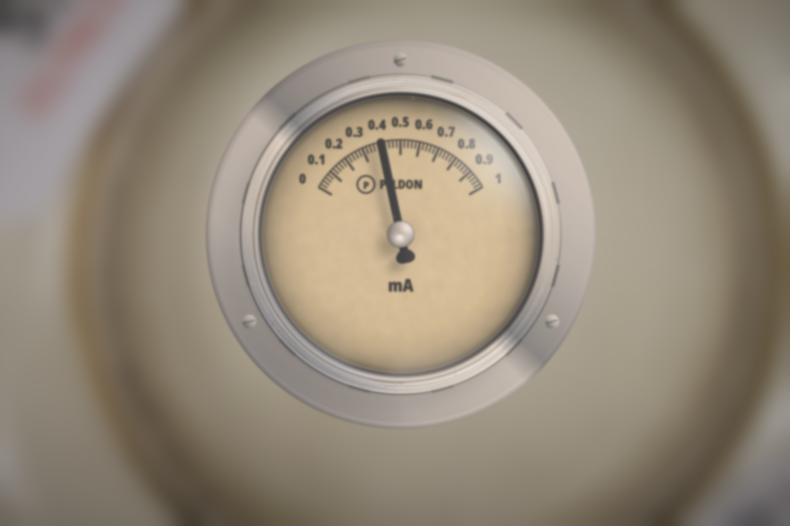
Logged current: 0.4 mA
